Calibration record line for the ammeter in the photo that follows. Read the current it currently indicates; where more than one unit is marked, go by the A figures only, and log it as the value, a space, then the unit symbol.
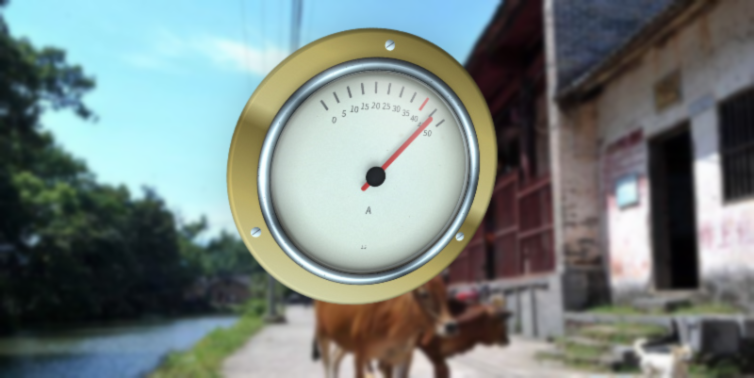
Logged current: 45 A
